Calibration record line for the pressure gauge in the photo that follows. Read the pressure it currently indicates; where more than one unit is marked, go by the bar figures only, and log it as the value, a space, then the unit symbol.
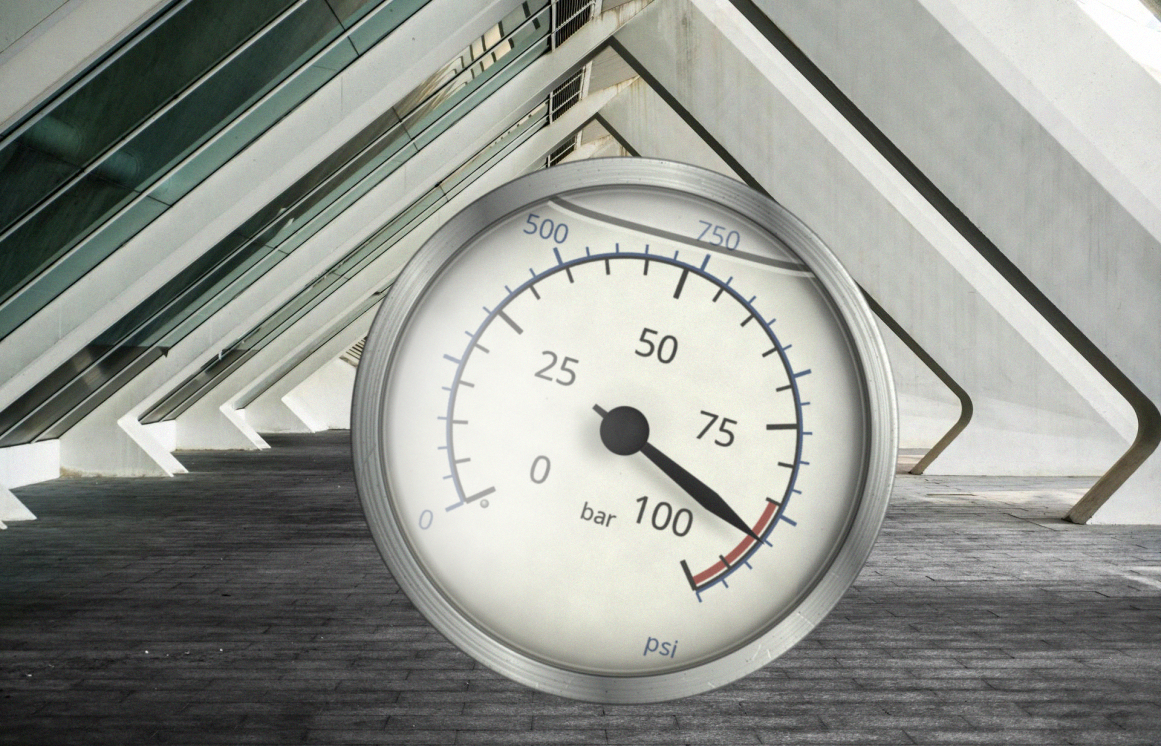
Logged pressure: 90 bar
